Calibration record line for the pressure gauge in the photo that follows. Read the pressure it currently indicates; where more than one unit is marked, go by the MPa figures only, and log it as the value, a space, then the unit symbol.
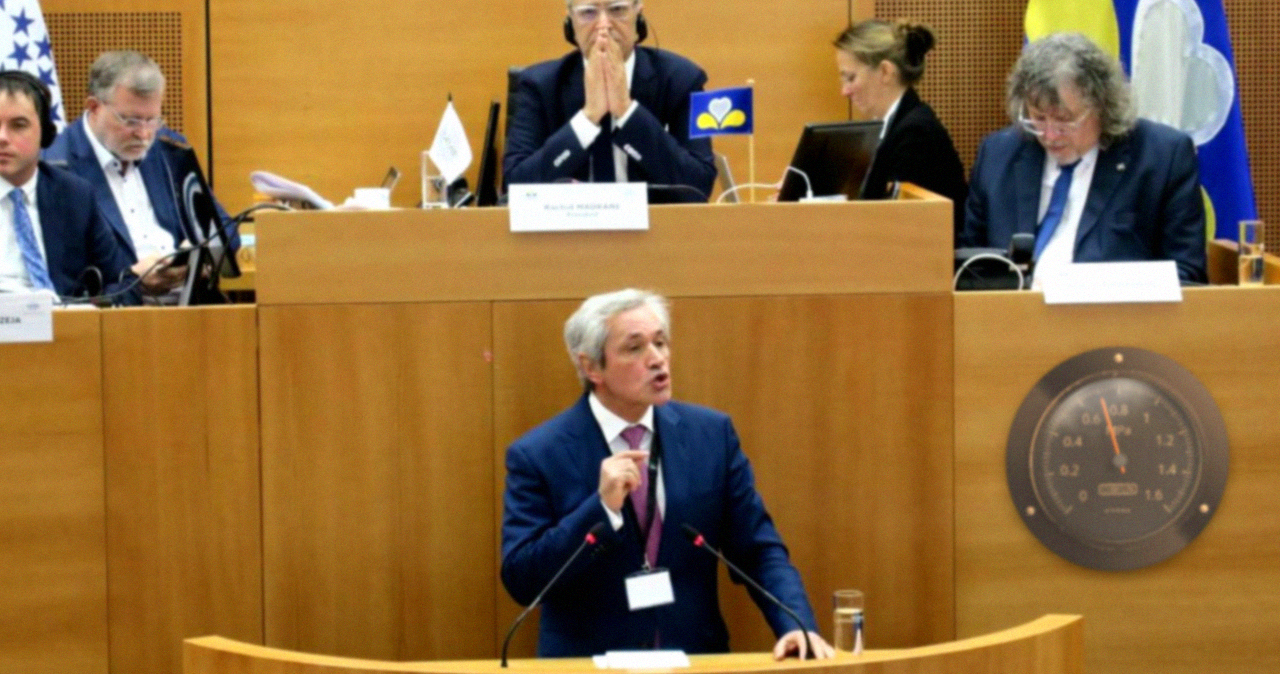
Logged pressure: 0.7 MPa
